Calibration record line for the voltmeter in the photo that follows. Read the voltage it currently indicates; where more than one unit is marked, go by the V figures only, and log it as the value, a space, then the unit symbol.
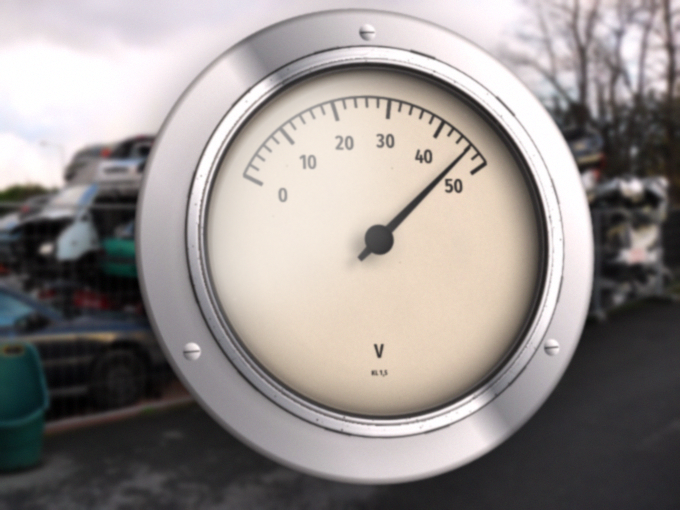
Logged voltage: 46 V
